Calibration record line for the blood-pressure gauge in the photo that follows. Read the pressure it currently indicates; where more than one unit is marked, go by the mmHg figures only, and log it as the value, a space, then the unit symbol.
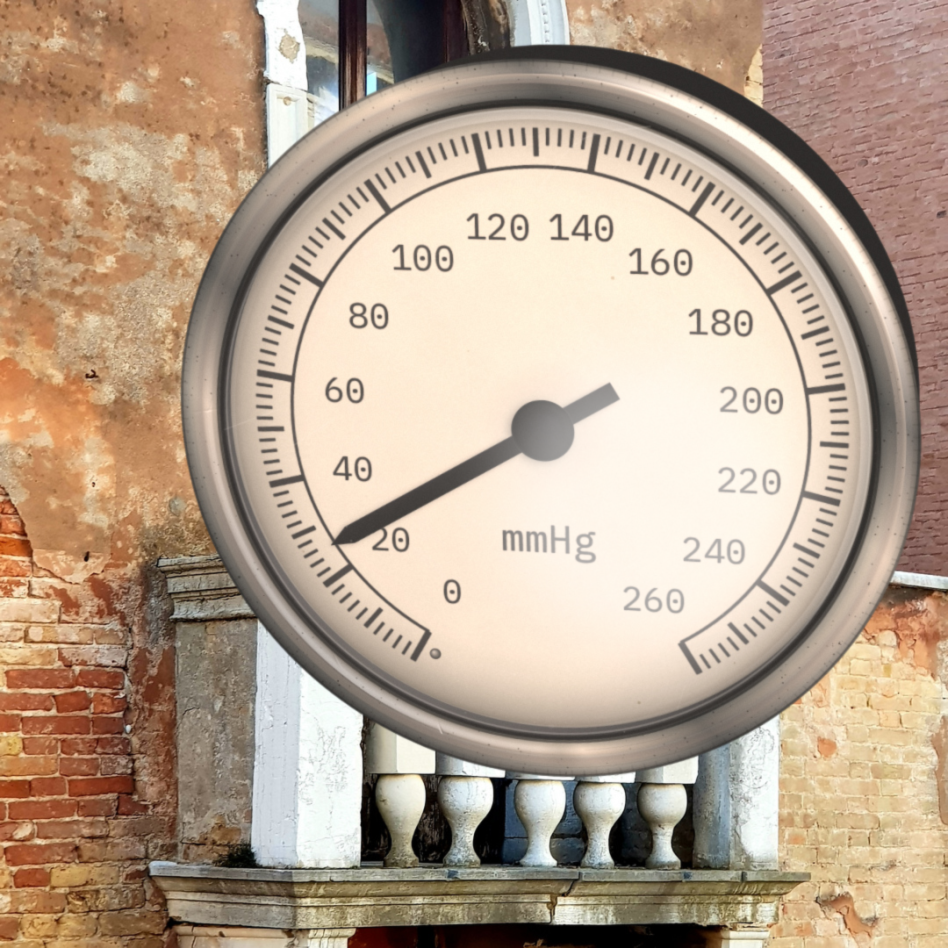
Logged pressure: 26 mmHg
